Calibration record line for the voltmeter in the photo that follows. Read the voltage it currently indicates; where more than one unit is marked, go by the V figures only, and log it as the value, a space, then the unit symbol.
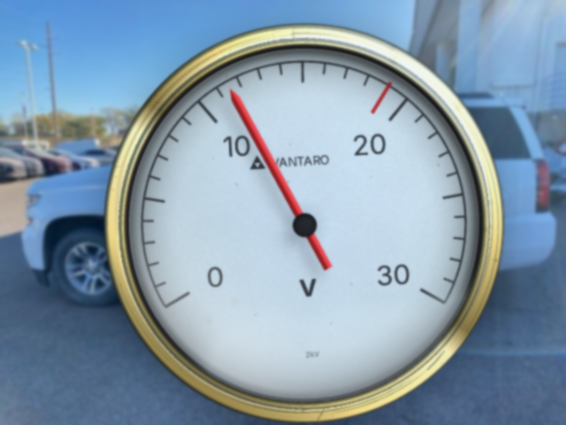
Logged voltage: 11.5 V
